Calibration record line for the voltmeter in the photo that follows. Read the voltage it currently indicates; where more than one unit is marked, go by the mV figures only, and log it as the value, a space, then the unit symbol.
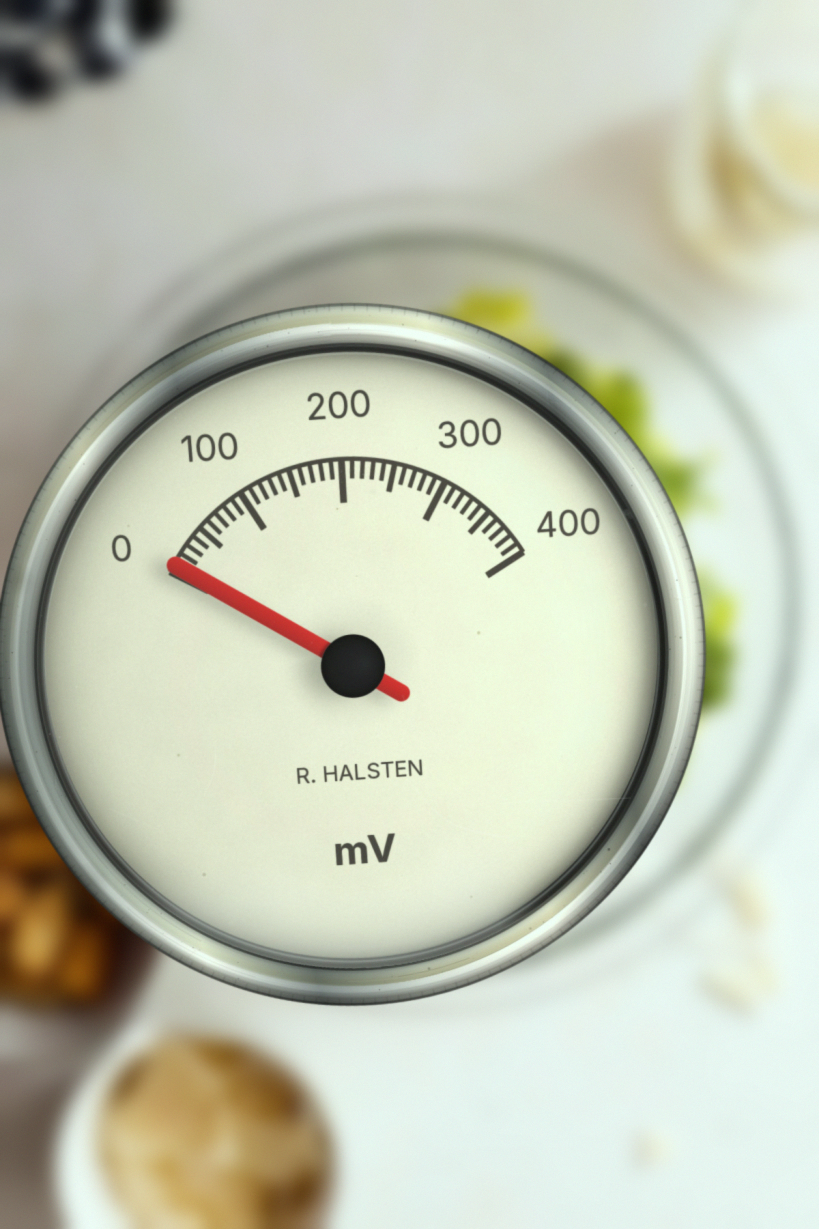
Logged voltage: 10 mV
